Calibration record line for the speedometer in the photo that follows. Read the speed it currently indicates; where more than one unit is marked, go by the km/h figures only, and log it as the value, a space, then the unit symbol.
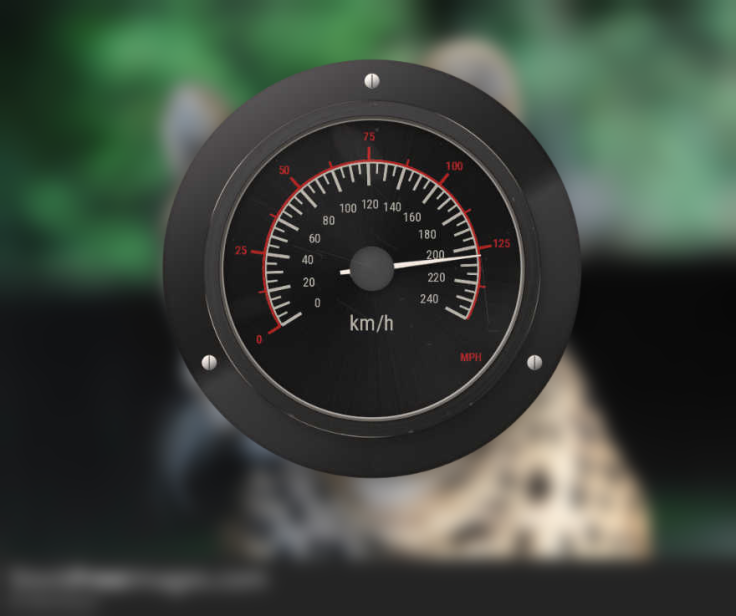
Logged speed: 205 km/h
